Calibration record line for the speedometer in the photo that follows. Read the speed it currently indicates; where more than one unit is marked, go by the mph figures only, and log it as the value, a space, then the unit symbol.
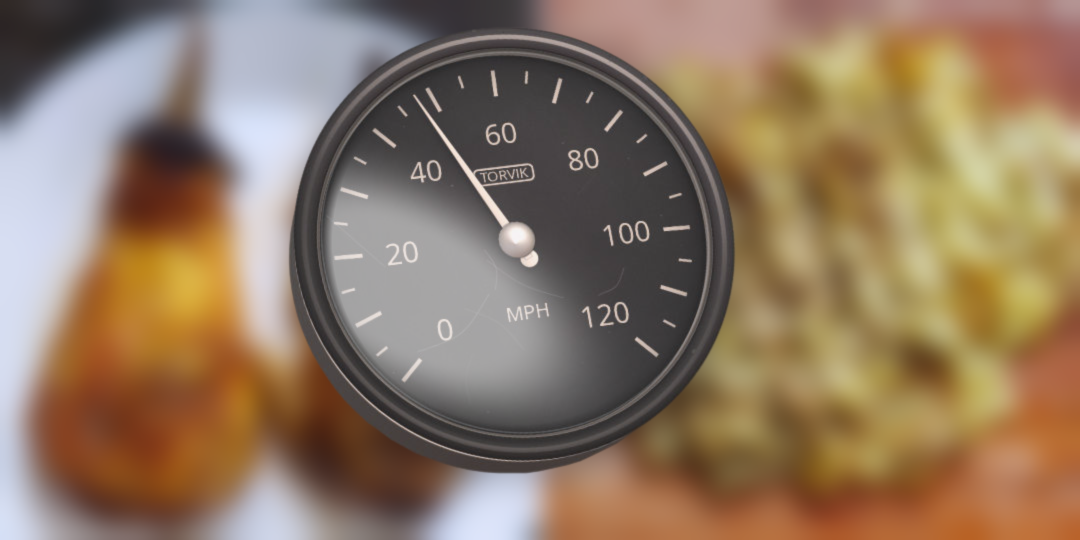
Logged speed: 47.5 mph
